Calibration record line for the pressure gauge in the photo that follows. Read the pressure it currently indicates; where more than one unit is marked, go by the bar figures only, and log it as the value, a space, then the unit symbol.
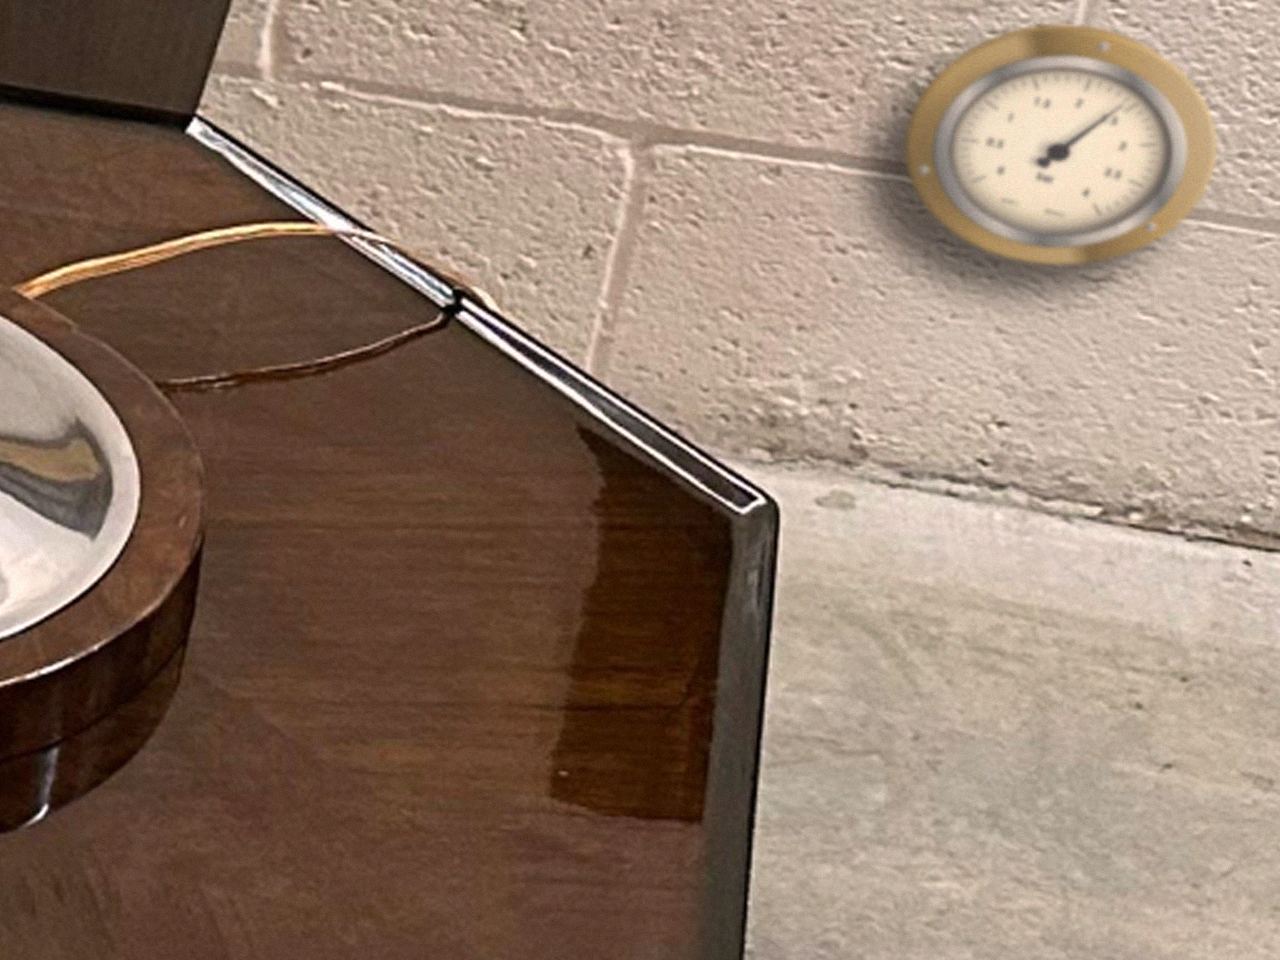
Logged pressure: 2.4 bar
